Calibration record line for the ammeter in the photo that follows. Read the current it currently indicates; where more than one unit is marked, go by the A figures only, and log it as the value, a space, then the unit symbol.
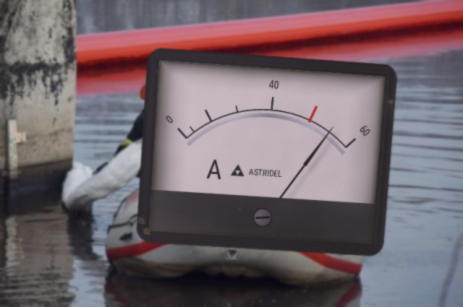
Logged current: 55 A
